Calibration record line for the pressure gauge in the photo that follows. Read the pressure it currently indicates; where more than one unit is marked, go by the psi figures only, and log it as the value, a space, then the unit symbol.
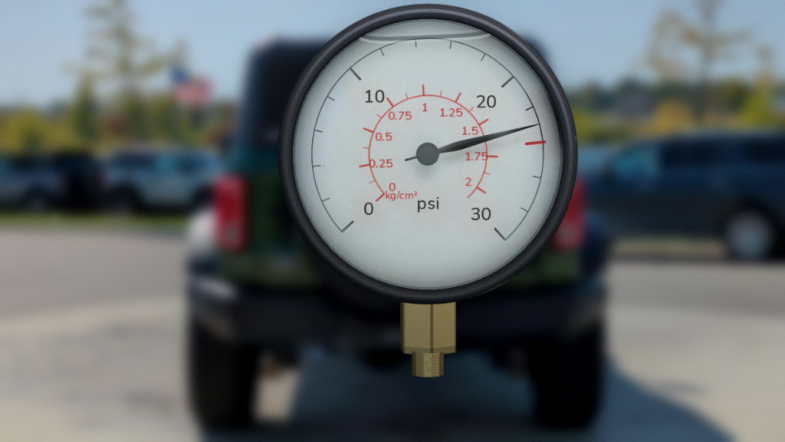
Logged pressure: 23 psi
